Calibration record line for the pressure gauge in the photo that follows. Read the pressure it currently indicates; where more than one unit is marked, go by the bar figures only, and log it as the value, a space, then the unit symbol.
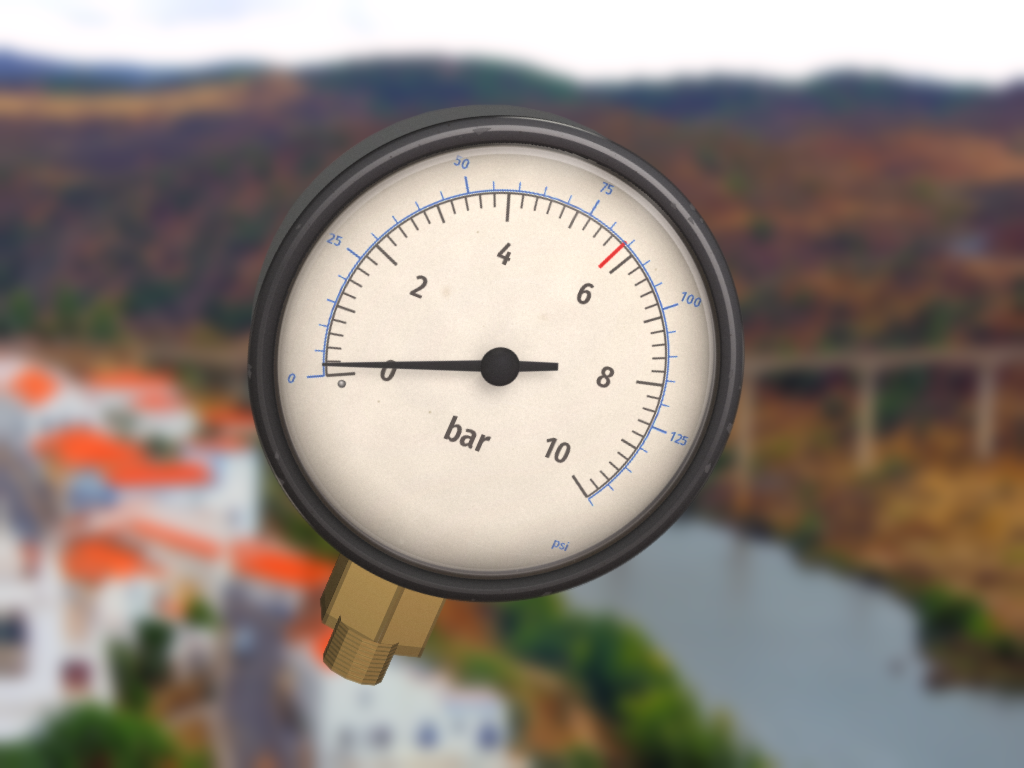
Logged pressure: 0.2 bar
